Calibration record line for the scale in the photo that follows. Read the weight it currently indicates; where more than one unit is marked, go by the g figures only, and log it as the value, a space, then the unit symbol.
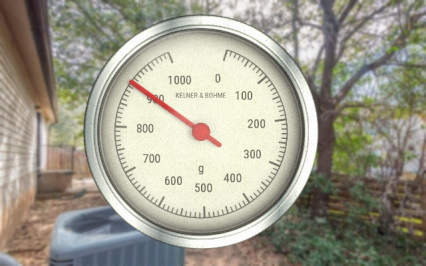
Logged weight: 900 g
